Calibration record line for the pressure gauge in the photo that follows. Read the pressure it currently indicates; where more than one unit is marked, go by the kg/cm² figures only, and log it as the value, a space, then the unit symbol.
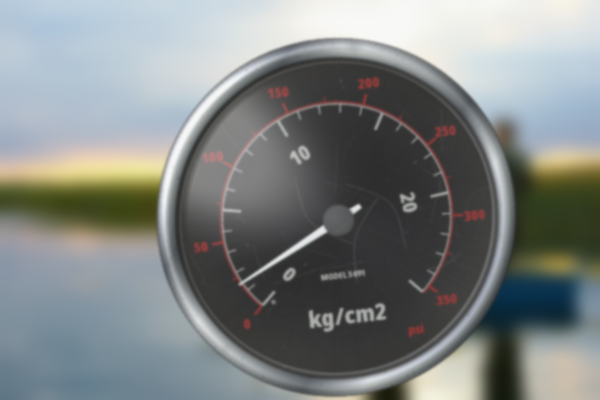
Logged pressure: 1.5 kg/cm²
